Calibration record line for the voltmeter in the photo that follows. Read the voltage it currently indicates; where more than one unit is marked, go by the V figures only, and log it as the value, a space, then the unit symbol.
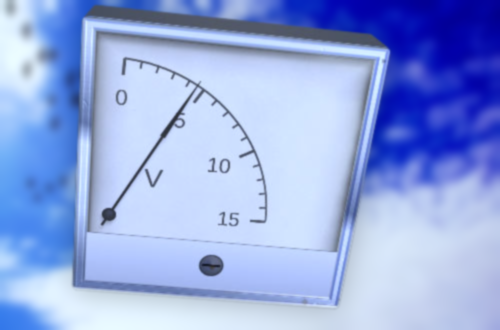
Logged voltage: 4.5 V
